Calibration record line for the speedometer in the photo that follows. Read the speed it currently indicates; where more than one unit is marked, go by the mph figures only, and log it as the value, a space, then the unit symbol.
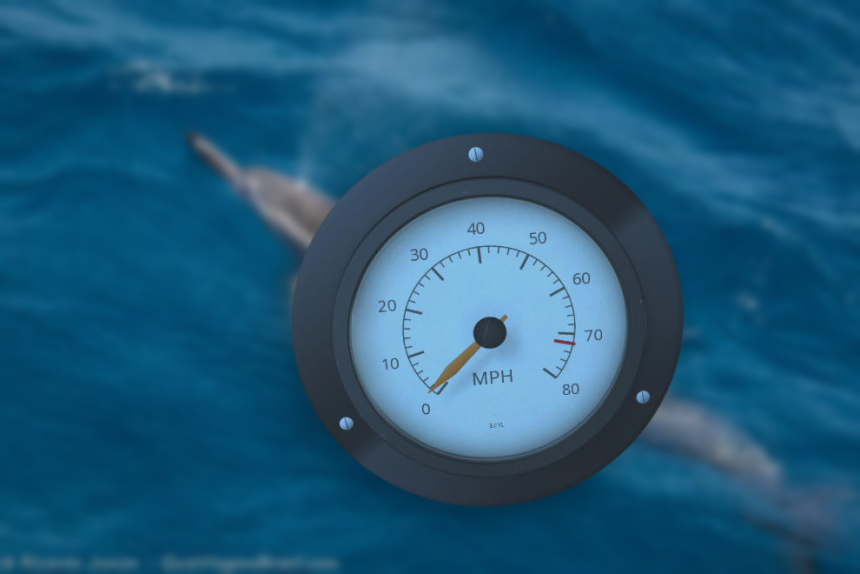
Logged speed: 2 mph
